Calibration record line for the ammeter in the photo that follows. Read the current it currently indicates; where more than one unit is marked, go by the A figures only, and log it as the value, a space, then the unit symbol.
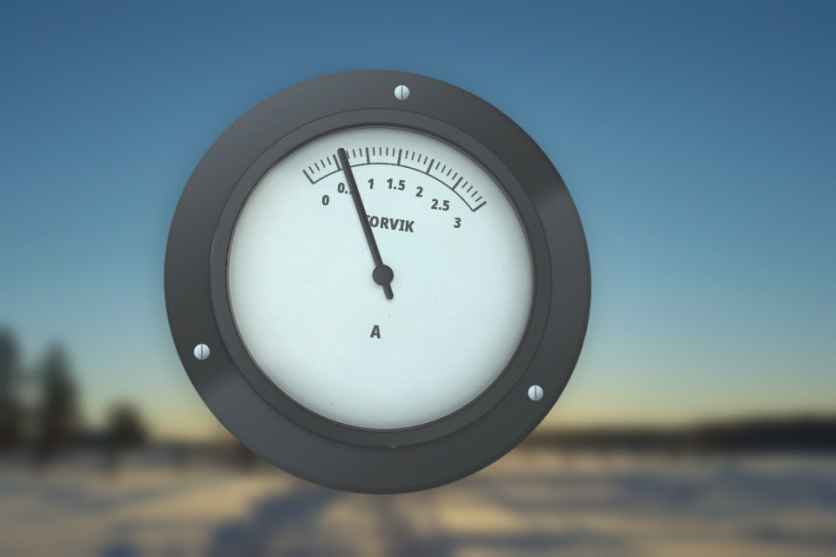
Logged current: 0.6 A
